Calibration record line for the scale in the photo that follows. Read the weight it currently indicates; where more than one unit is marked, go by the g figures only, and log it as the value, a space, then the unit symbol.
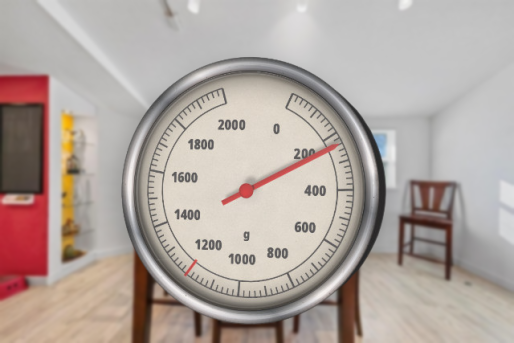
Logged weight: 240 g
